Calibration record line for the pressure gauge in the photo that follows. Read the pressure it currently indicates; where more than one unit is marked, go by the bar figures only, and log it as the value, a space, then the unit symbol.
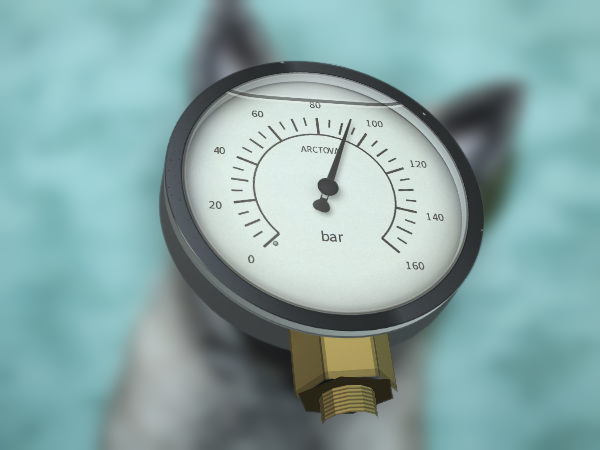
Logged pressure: 92.5 bar
